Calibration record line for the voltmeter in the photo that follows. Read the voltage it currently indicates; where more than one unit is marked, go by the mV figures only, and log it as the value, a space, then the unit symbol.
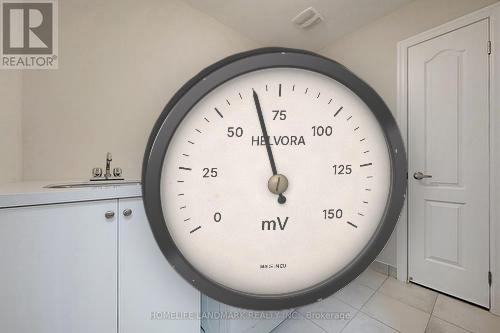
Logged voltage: 65 mV
